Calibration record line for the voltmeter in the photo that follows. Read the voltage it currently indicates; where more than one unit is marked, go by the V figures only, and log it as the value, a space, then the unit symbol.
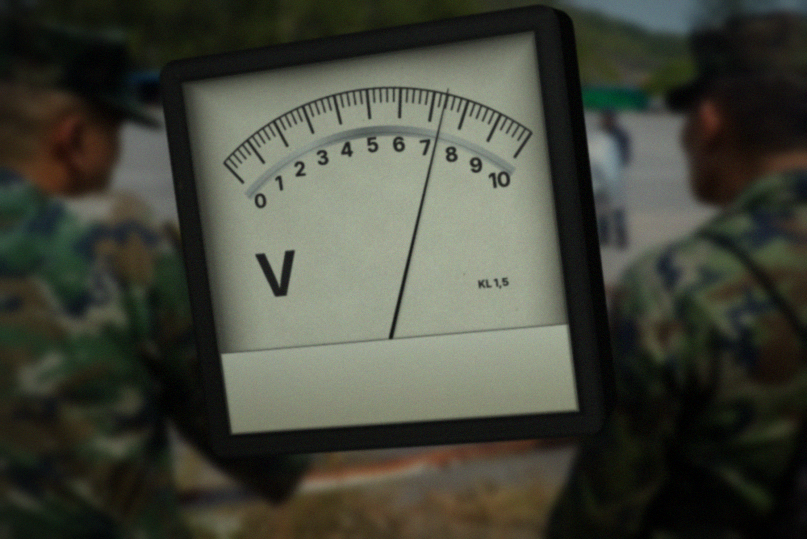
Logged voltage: 7.4 V
